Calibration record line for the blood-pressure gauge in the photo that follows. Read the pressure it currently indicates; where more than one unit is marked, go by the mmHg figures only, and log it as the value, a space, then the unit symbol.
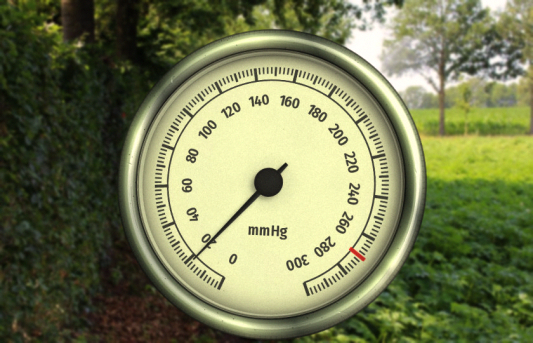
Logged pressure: 18 mmHg
